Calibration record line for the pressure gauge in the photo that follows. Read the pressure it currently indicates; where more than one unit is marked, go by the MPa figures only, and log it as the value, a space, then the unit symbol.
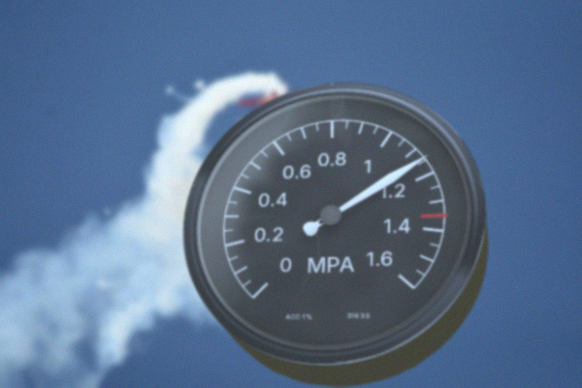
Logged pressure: 1.15 MPa
